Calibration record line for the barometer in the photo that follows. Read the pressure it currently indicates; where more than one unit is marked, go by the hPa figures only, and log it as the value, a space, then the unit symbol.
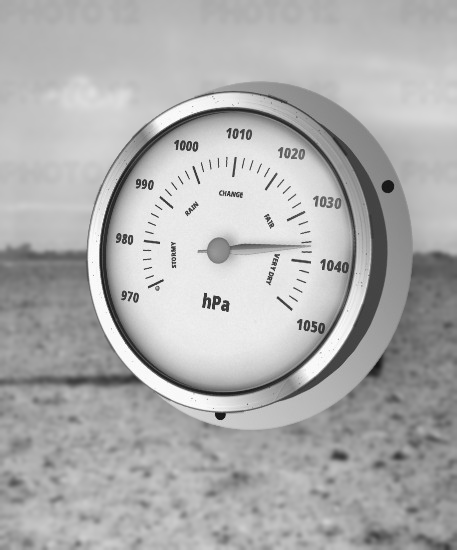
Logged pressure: 1037 hPa
